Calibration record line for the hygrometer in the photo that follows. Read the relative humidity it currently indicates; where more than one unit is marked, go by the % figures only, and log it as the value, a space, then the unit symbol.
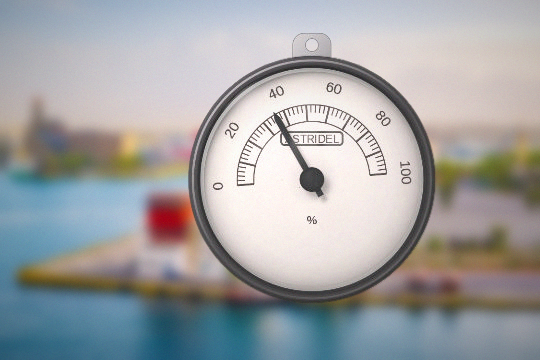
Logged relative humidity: 36 %
